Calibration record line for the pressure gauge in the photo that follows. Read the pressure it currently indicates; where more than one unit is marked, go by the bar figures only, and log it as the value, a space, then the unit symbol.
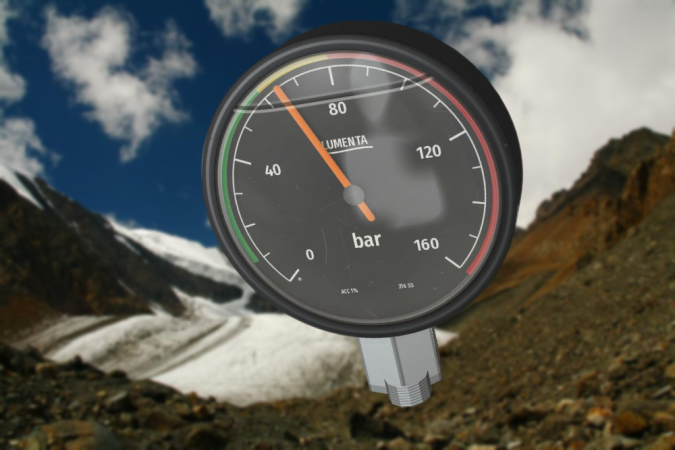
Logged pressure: 65 bar
